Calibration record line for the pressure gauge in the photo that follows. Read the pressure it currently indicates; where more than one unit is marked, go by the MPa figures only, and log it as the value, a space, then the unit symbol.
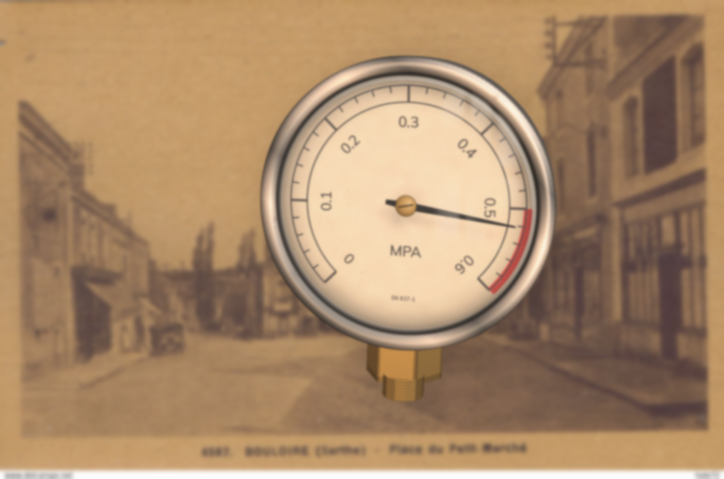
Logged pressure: 0.52 MPa
